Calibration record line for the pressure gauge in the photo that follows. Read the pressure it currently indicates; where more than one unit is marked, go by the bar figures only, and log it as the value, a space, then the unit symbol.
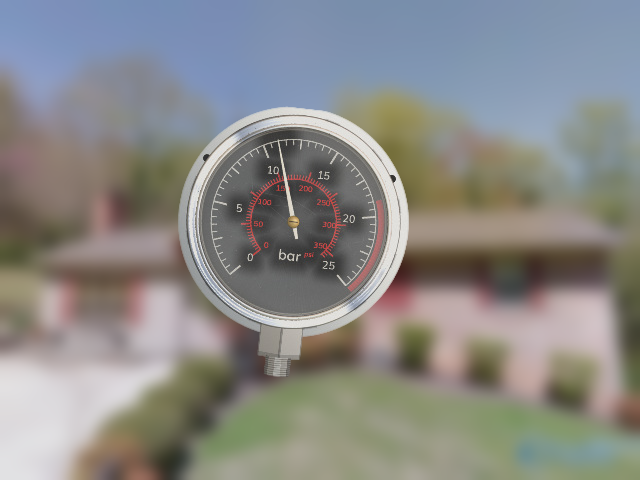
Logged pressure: 11 bar
